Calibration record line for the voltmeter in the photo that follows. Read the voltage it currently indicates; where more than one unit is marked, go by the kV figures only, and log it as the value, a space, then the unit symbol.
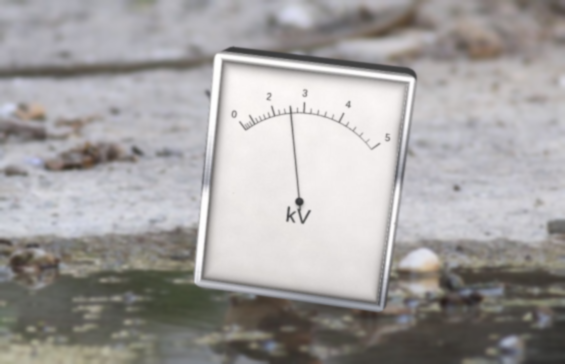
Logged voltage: 2.6 kV
